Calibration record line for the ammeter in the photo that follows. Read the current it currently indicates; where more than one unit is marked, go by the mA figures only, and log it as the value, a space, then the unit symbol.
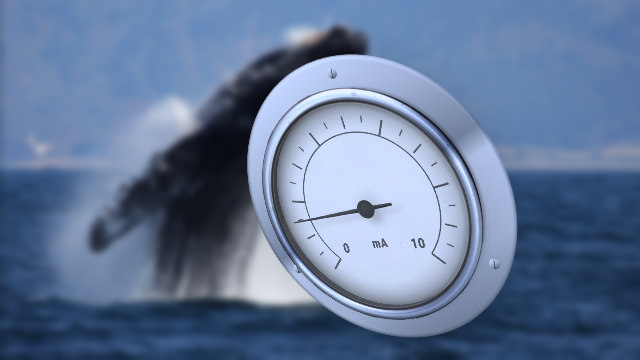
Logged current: 1.5 mA
